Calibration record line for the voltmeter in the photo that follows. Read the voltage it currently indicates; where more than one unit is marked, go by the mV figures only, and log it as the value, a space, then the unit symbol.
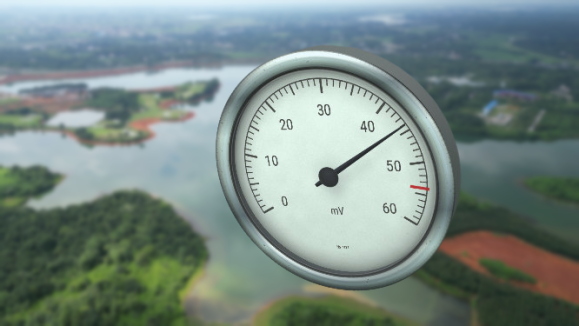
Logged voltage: 44 mV
